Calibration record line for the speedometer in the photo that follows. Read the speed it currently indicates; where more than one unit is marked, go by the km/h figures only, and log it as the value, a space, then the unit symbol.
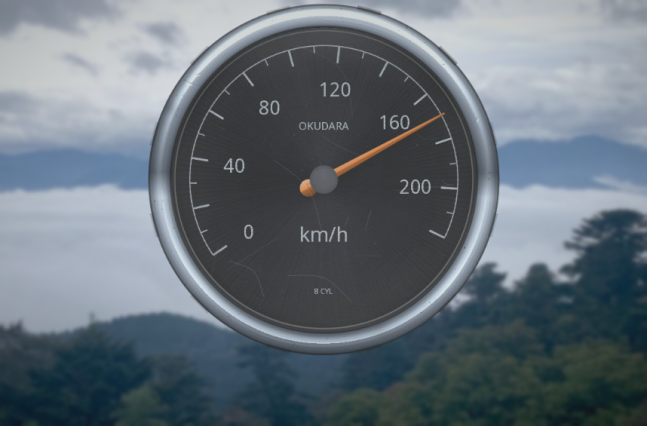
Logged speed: 170 km/h
